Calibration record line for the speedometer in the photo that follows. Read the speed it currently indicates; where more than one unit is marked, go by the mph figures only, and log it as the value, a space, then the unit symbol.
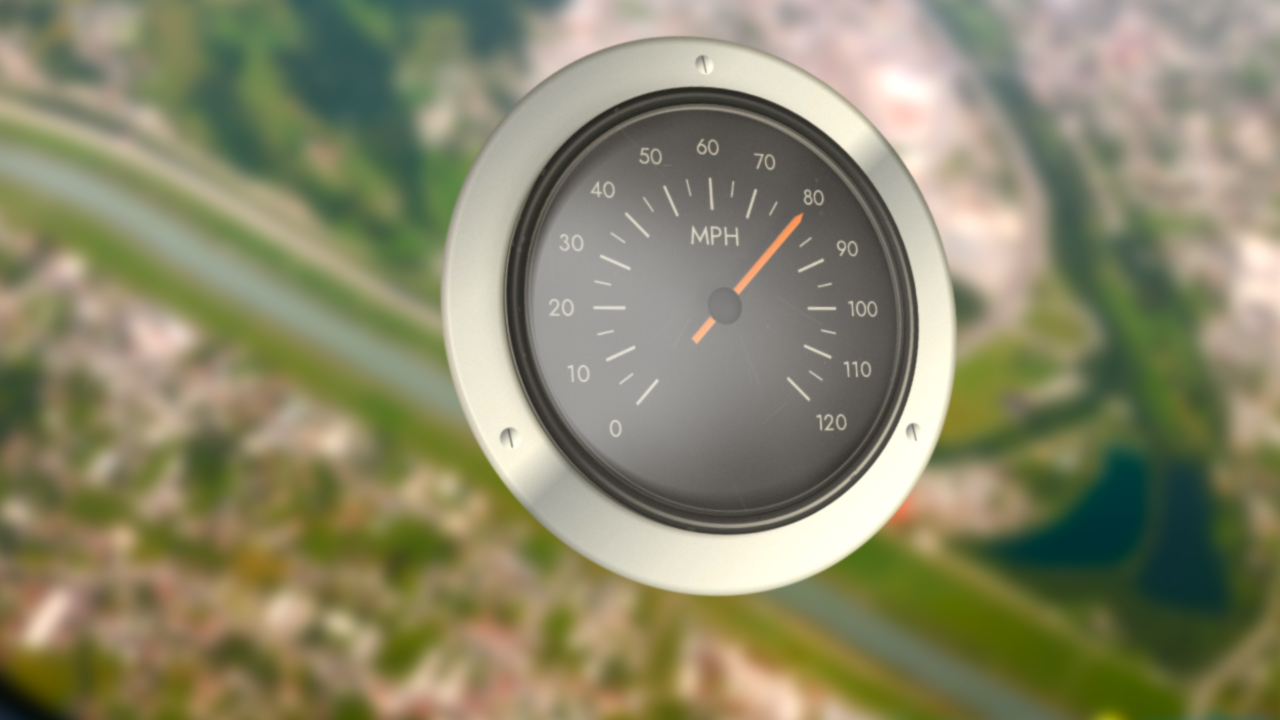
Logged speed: 80 mph
